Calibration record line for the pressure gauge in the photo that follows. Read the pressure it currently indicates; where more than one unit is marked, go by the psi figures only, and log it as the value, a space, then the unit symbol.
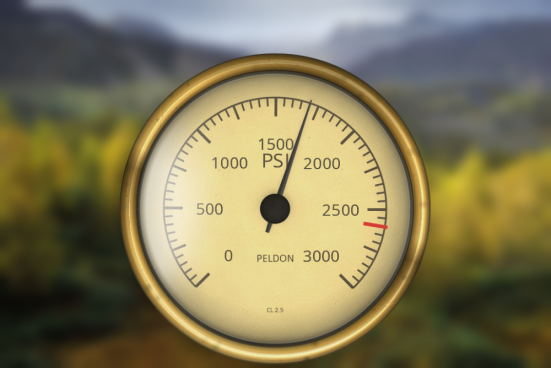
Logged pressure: 1700 psi
